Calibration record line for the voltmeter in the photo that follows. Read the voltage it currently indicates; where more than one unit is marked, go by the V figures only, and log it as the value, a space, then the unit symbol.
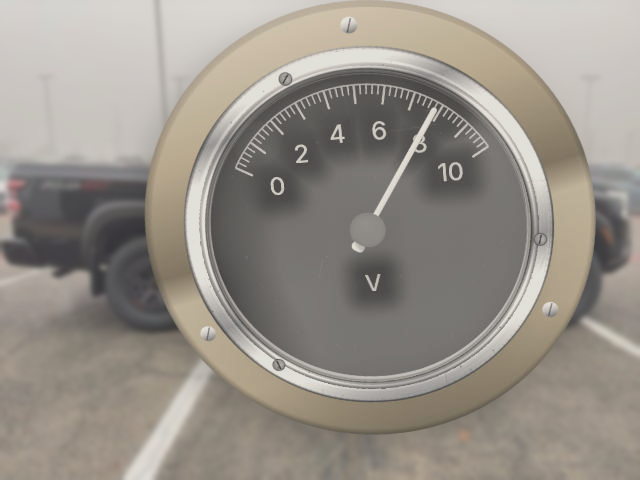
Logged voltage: 7.8 V
